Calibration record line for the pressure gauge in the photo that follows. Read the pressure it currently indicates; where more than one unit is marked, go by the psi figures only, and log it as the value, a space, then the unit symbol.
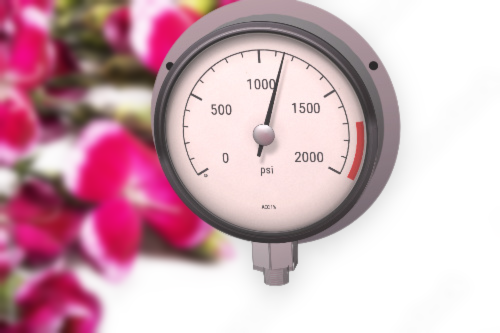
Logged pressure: 1150 psi
